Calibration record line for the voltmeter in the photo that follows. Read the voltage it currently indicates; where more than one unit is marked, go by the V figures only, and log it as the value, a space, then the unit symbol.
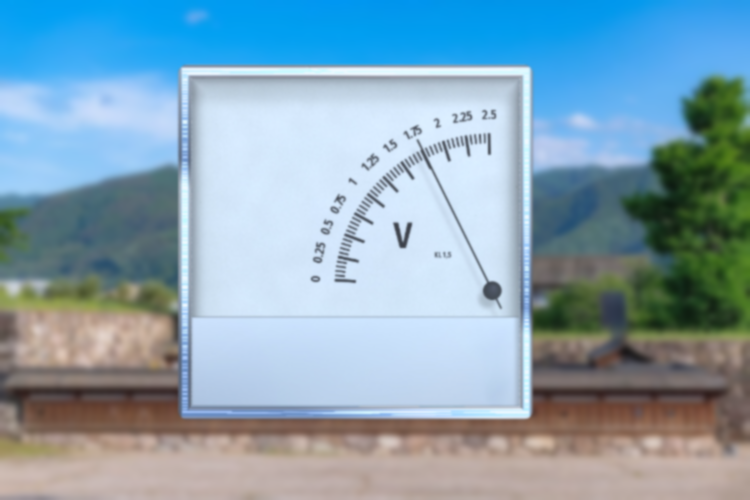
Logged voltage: 1.75 V
